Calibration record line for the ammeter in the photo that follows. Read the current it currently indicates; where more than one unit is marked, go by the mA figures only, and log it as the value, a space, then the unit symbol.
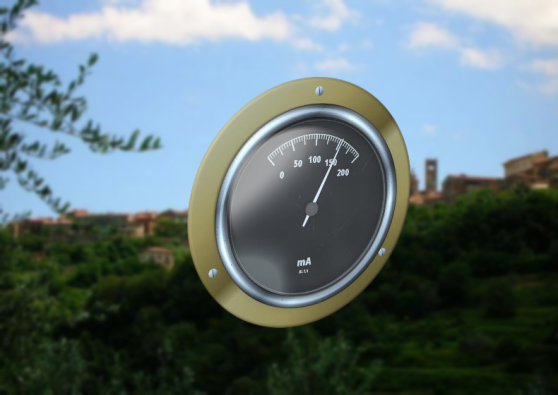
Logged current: 150 mA
